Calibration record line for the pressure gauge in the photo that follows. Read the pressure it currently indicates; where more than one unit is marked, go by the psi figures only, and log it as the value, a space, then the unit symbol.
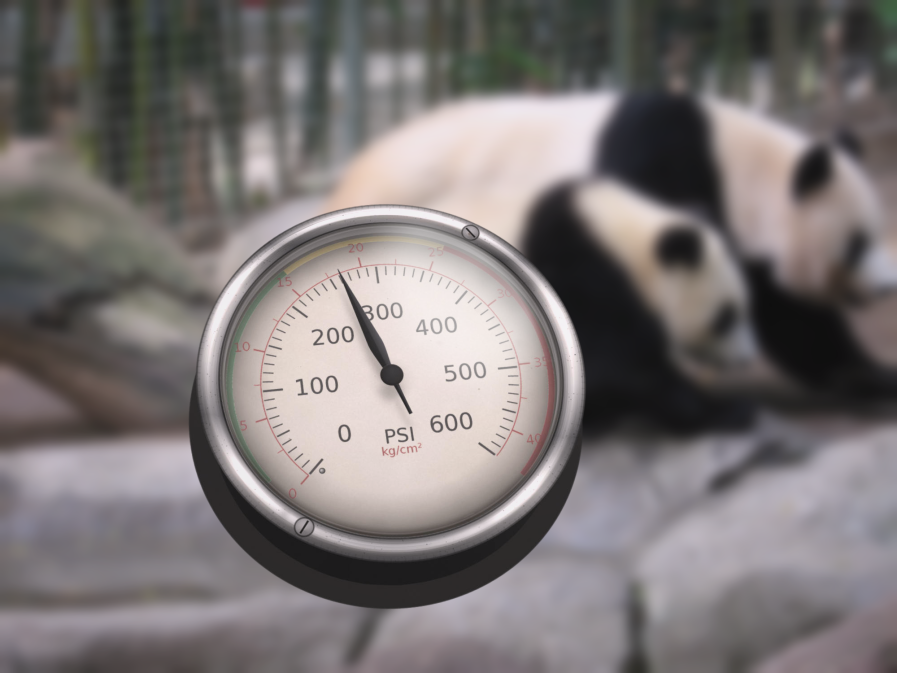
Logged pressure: 260 psi
